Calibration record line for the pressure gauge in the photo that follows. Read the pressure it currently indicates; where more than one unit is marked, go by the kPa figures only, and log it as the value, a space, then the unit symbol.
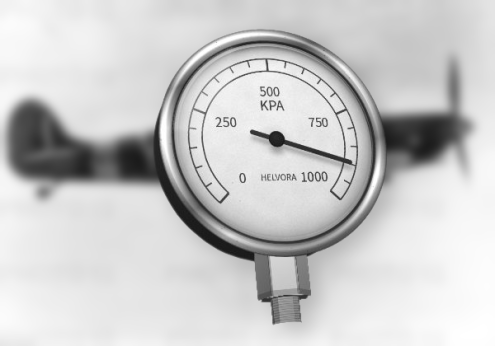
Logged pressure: 900 kPa
